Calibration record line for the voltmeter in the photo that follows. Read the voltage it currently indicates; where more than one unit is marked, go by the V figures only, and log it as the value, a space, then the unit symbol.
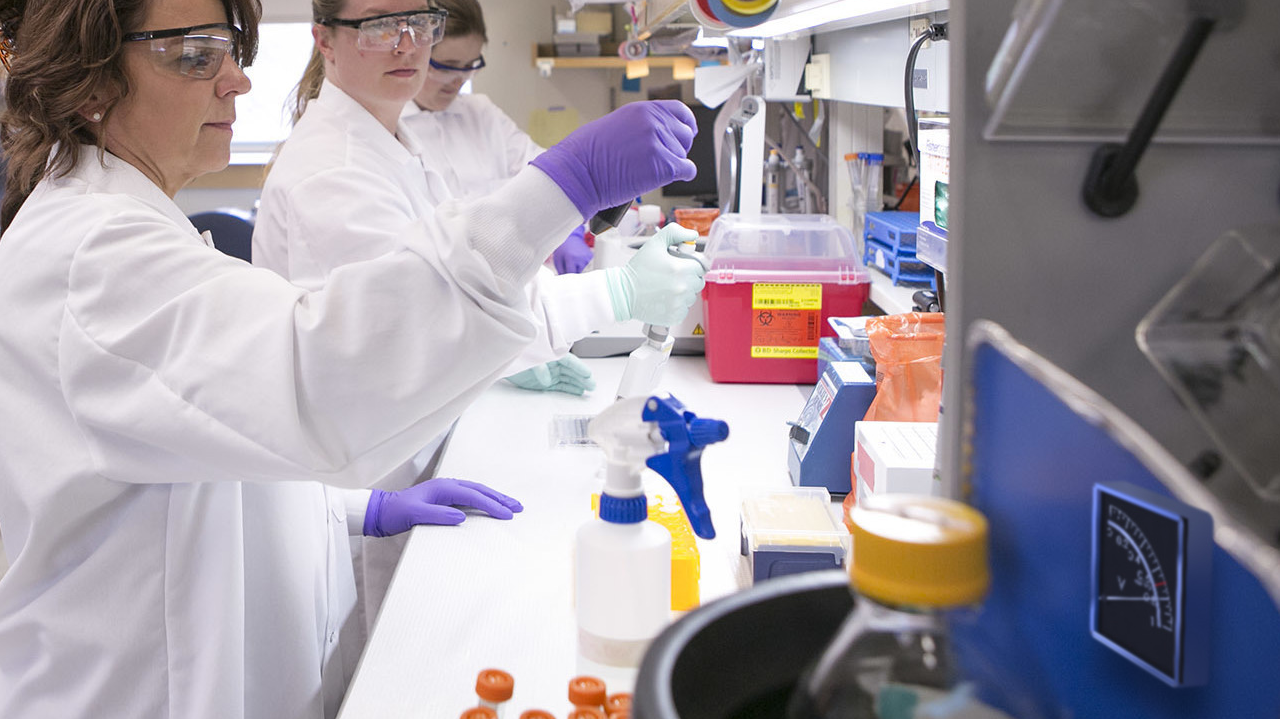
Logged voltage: 0.8 V
